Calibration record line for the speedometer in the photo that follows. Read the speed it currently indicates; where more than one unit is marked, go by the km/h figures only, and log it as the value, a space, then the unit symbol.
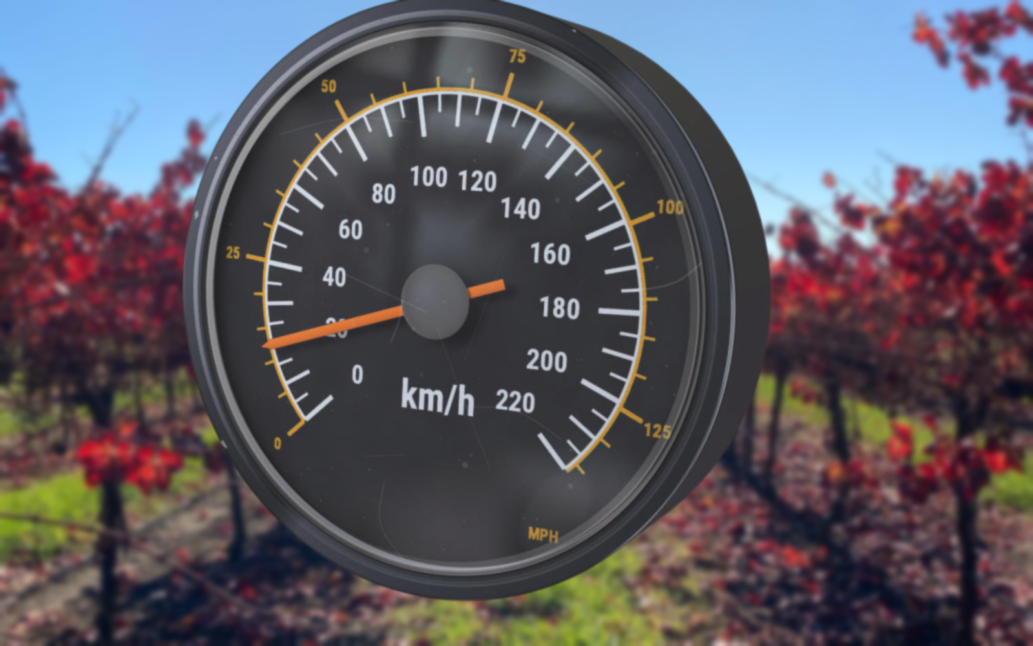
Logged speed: 20 km/h
